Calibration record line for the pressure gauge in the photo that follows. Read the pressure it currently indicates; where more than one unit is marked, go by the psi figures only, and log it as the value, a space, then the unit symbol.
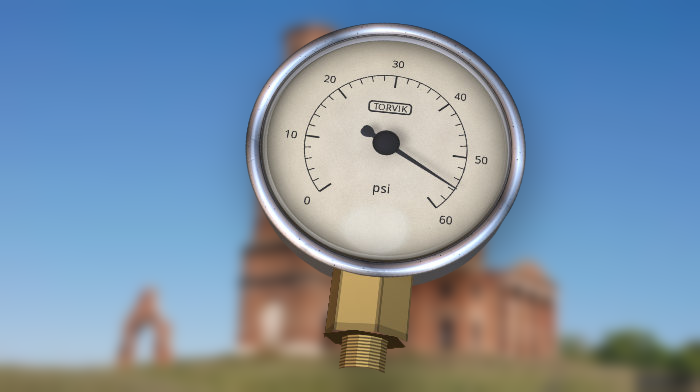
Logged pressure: 56 psi
